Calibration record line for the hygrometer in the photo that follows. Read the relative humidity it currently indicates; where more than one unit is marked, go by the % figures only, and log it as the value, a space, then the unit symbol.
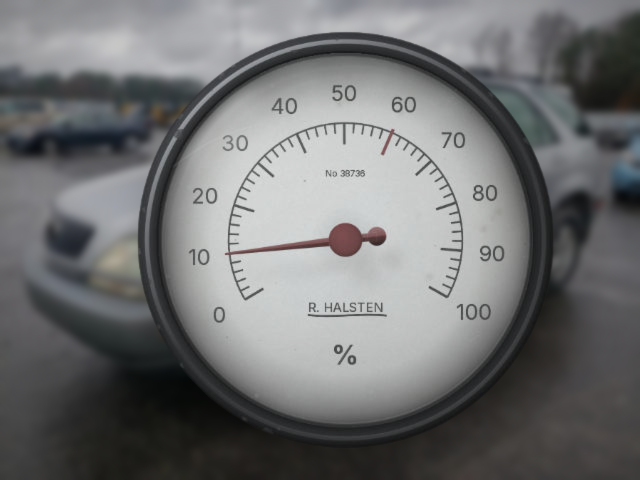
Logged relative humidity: 10 %
